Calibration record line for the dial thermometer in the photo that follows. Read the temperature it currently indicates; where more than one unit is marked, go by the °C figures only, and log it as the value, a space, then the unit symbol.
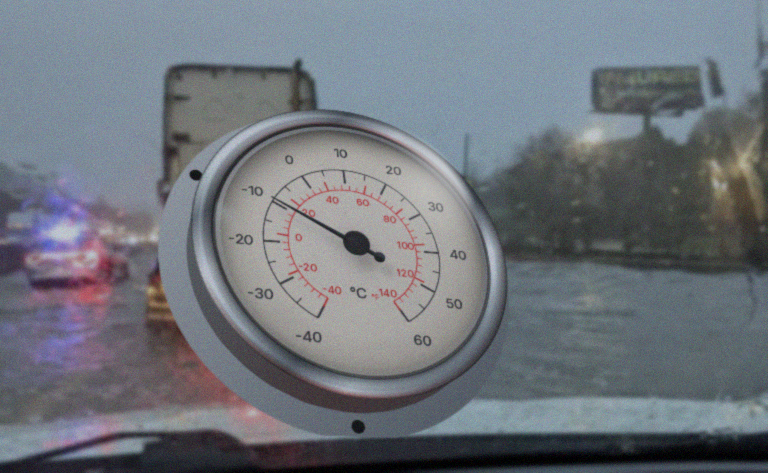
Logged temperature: -10 °C
